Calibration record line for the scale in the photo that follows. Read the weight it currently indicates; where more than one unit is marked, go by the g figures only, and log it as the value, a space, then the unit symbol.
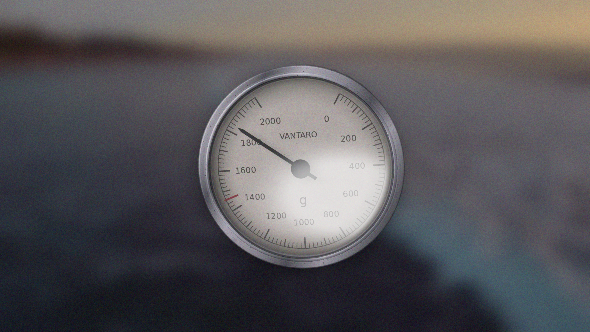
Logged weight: 1840 g
